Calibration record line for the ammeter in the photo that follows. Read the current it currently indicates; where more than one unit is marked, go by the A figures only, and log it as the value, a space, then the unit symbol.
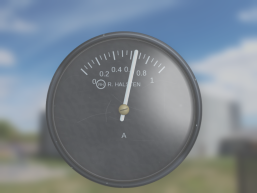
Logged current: 0.65 A
